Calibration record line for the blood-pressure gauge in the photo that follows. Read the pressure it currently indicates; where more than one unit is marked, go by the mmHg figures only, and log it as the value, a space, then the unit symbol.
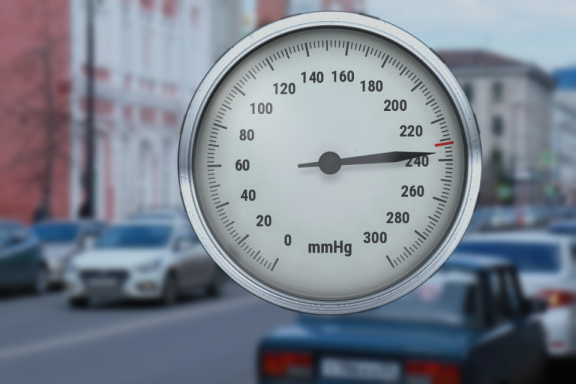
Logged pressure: 236 mmHg
